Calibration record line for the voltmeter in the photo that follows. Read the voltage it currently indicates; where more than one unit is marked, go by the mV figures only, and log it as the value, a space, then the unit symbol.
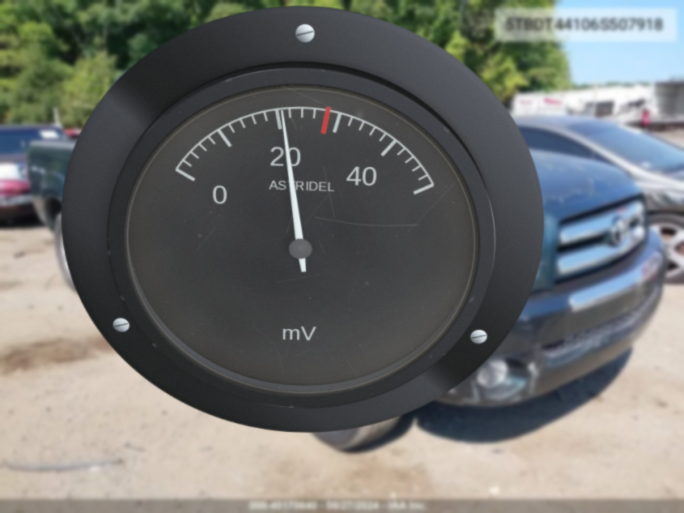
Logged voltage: 21 mV
